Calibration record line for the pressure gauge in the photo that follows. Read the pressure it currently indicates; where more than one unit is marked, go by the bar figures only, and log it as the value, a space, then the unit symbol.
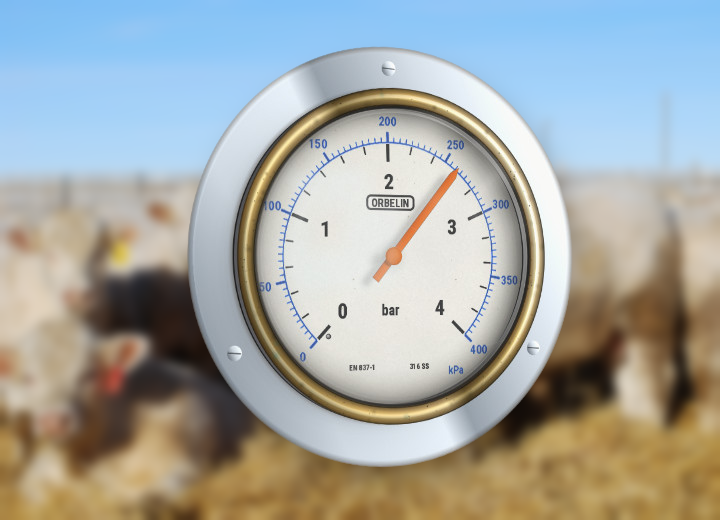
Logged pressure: 2.6 bar
